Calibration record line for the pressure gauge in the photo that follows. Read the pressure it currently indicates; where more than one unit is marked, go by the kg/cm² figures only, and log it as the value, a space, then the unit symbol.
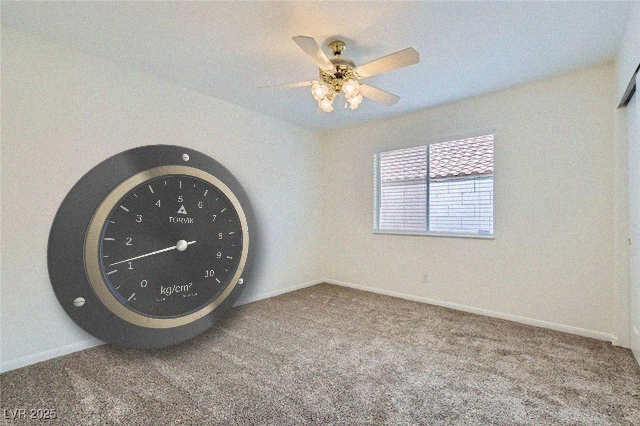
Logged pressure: 1.25 kg/cm²
